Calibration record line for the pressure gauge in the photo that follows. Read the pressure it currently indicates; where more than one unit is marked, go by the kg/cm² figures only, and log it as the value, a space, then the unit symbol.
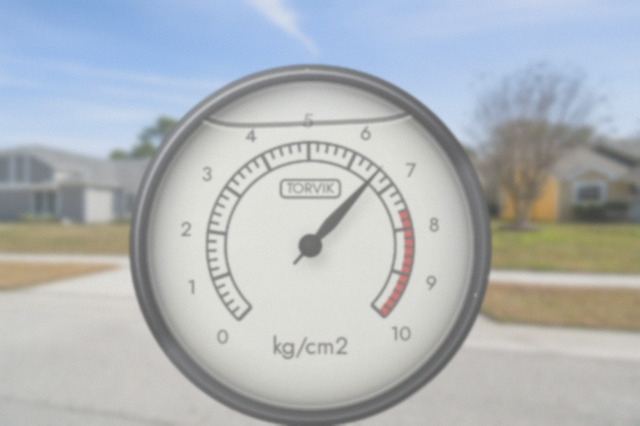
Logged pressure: 6.6 kg/cm²
